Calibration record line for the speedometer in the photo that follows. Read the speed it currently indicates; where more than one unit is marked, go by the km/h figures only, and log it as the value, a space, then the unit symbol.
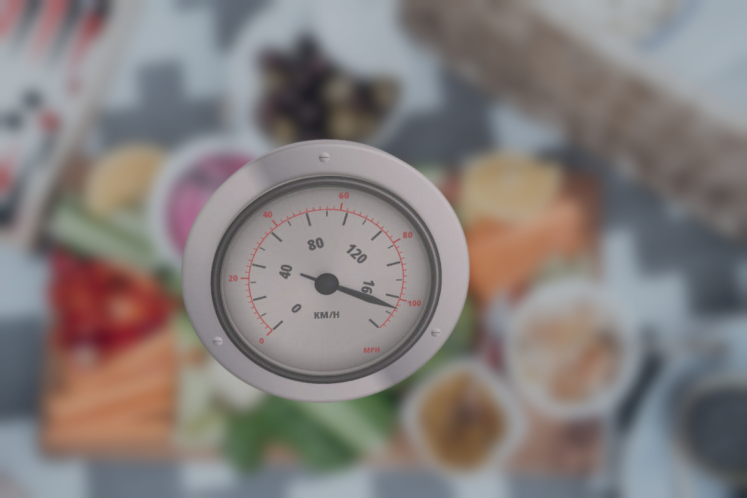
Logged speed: 165 km/h
